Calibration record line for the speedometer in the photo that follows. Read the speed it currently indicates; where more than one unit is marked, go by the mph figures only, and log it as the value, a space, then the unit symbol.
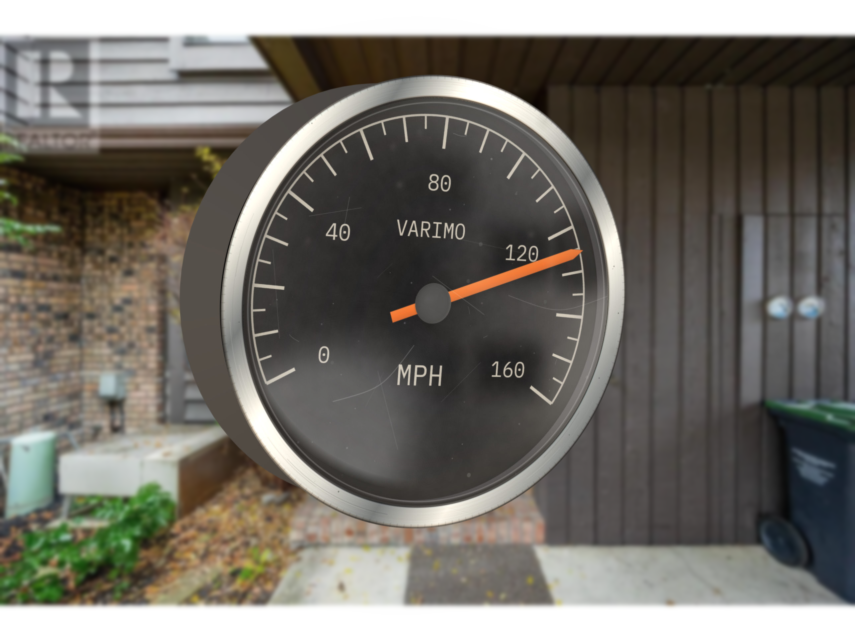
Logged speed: 125 mph
